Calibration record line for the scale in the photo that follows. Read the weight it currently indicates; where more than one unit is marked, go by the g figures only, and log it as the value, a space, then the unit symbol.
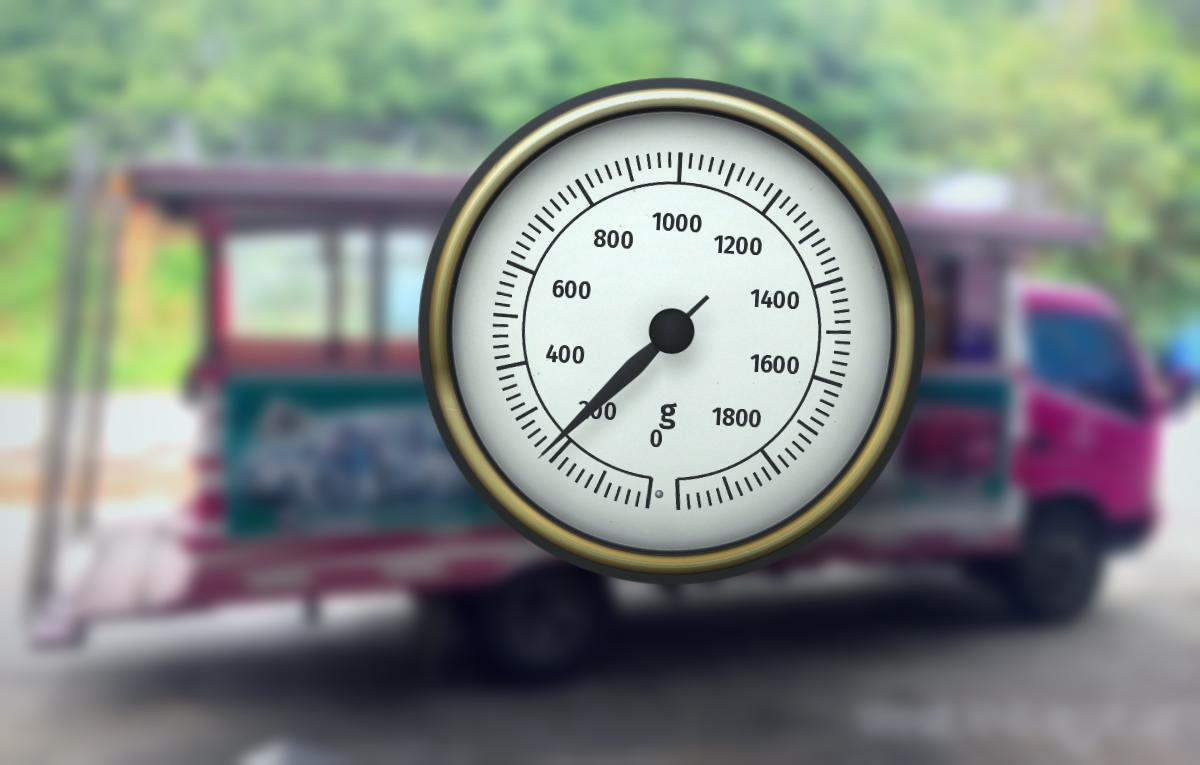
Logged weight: 220 g
